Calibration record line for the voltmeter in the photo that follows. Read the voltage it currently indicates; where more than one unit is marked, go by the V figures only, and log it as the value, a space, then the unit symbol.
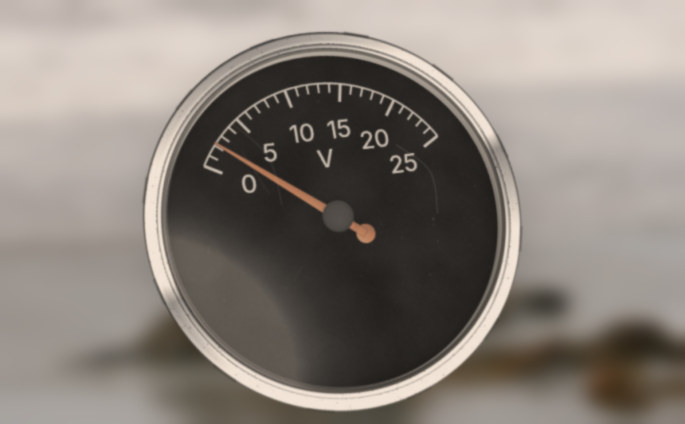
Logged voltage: 2 V
